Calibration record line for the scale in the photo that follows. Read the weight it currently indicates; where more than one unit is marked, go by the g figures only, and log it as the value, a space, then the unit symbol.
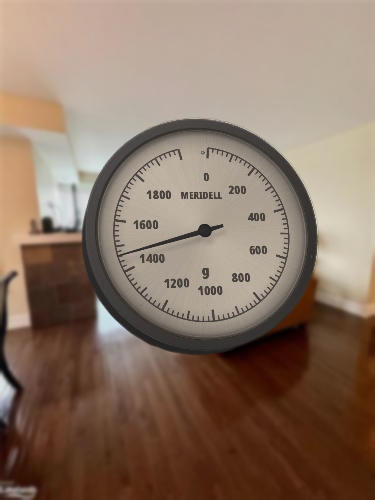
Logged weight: 1460 g
